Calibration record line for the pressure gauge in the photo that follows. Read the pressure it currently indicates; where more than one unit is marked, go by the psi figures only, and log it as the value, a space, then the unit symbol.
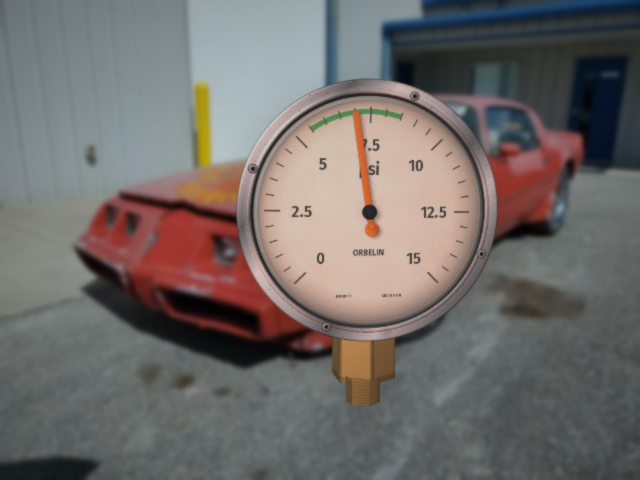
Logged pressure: 7 psi
